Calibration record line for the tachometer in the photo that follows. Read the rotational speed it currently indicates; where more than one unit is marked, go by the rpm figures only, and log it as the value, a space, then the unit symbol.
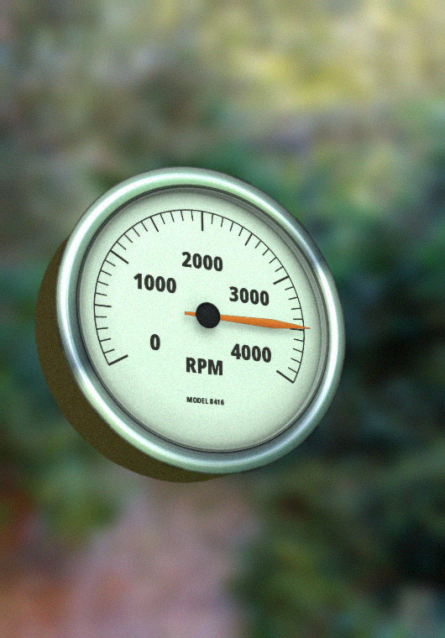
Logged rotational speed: 3500 rpm
